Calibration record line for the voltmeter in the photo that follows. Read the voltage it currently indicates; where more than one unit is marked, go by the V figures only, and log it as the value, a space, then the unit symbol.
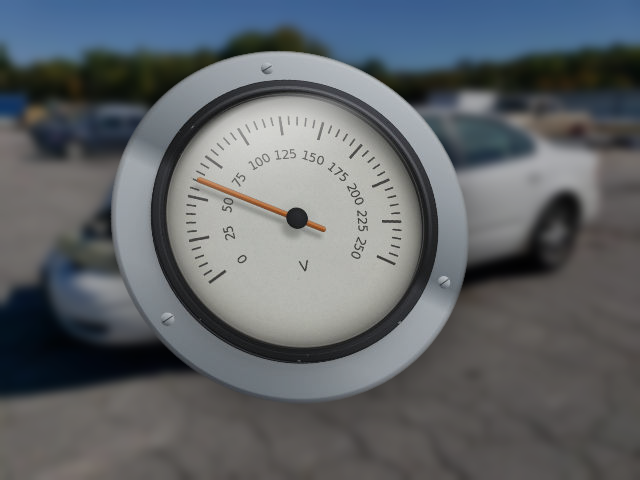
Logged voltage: 60 V
